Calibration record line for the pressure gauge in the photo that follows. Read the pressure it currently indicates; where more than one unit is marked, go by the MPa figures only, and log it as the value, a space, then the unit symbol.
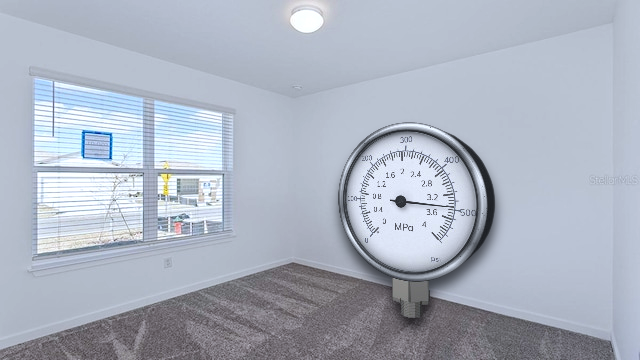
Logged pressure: 3.4 MPa
